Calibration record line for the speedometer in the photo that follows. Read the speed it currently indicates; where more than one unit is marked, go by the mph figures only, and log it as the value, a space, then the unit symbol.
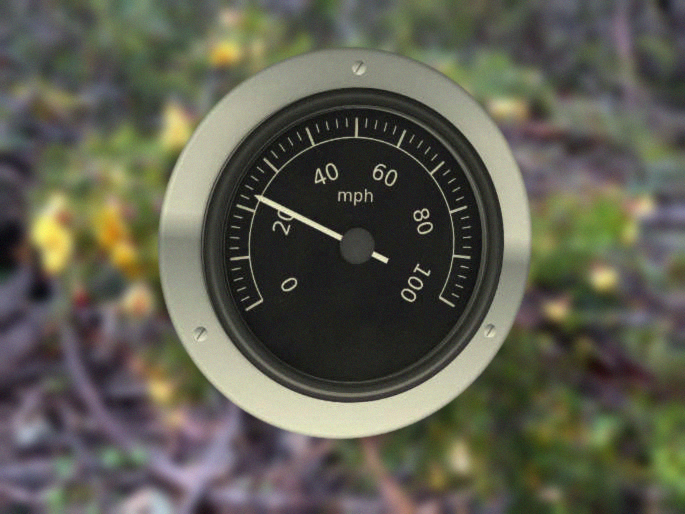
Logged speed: 23 mph
